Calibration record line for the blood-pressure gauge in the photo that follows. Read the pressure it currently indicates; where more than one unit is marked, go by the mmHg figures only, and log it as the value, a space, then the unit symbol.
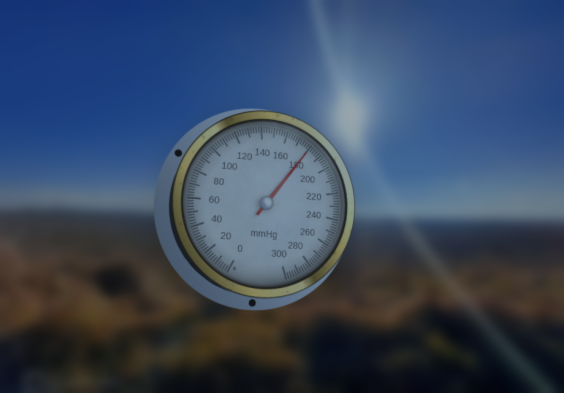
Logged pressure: 180 mmHg
